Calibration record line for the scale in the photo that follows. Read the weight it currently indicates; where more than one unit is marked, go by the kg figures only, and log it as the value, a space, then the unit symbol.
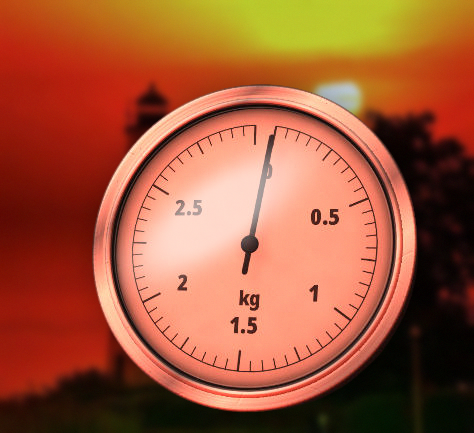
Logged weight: 0 kg
